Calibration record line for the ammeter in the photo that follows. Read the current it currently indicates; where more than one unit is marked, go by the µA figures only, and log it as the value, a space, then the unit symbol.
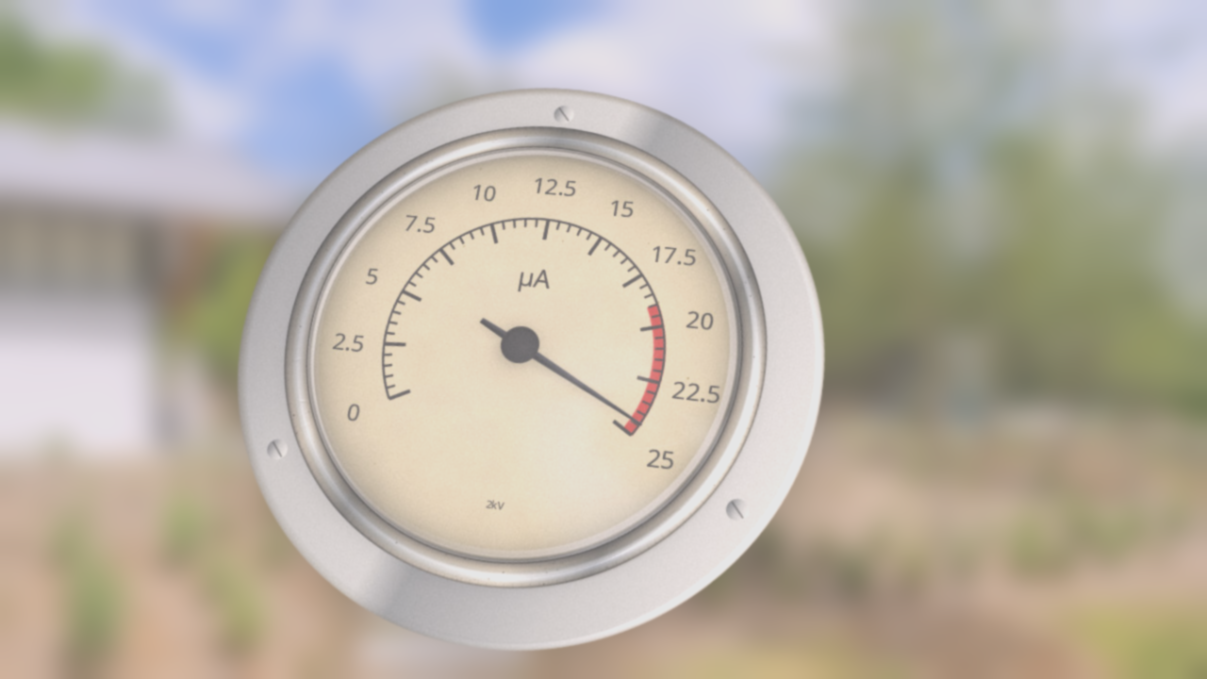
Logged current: 24.5 µA
